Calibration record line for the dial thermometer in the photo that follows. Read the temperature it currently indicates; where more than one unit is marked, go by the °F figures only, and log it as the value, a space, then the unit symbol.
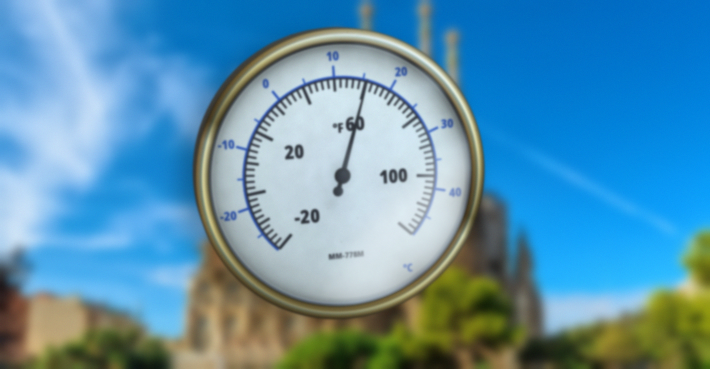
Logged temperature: 60 °F
